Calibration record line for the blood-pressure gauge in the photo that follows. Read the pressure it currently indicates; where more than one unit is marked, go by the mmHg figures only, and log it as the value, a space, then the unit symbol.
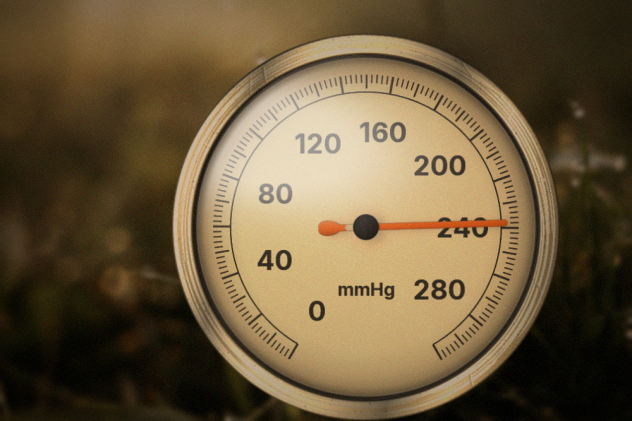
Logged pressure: 238 mmHg
